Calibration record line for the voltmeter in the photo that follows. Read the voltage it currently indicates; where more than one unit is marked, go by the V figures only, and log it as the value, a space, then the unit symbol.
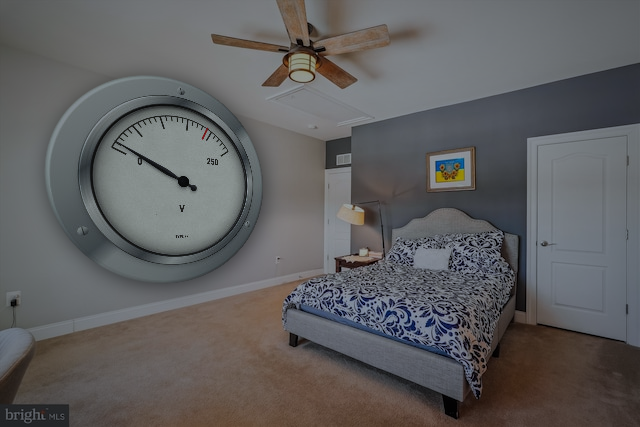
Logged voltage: 10 V
